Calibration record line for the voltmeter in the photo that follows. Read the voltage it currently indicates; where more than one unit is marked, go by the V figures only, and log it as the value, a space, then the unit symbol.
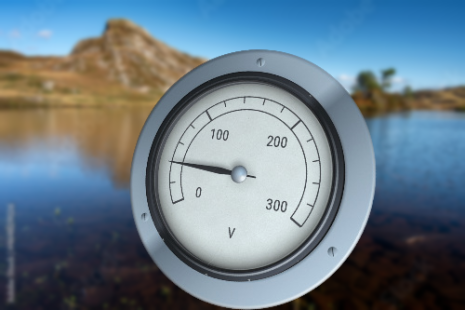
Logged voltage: 40 V
